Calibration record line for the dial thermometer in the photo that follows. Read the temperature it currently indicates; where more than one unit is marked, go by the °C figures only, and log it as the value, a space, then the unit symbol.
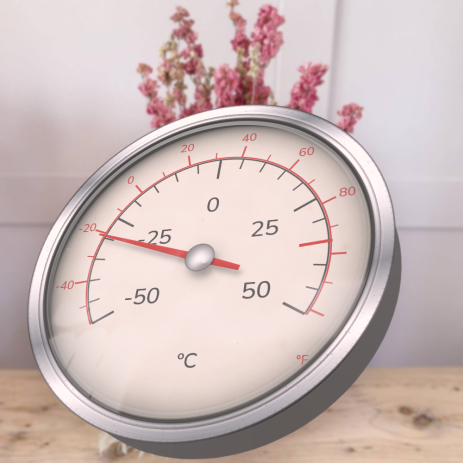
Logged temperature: -30 °C
